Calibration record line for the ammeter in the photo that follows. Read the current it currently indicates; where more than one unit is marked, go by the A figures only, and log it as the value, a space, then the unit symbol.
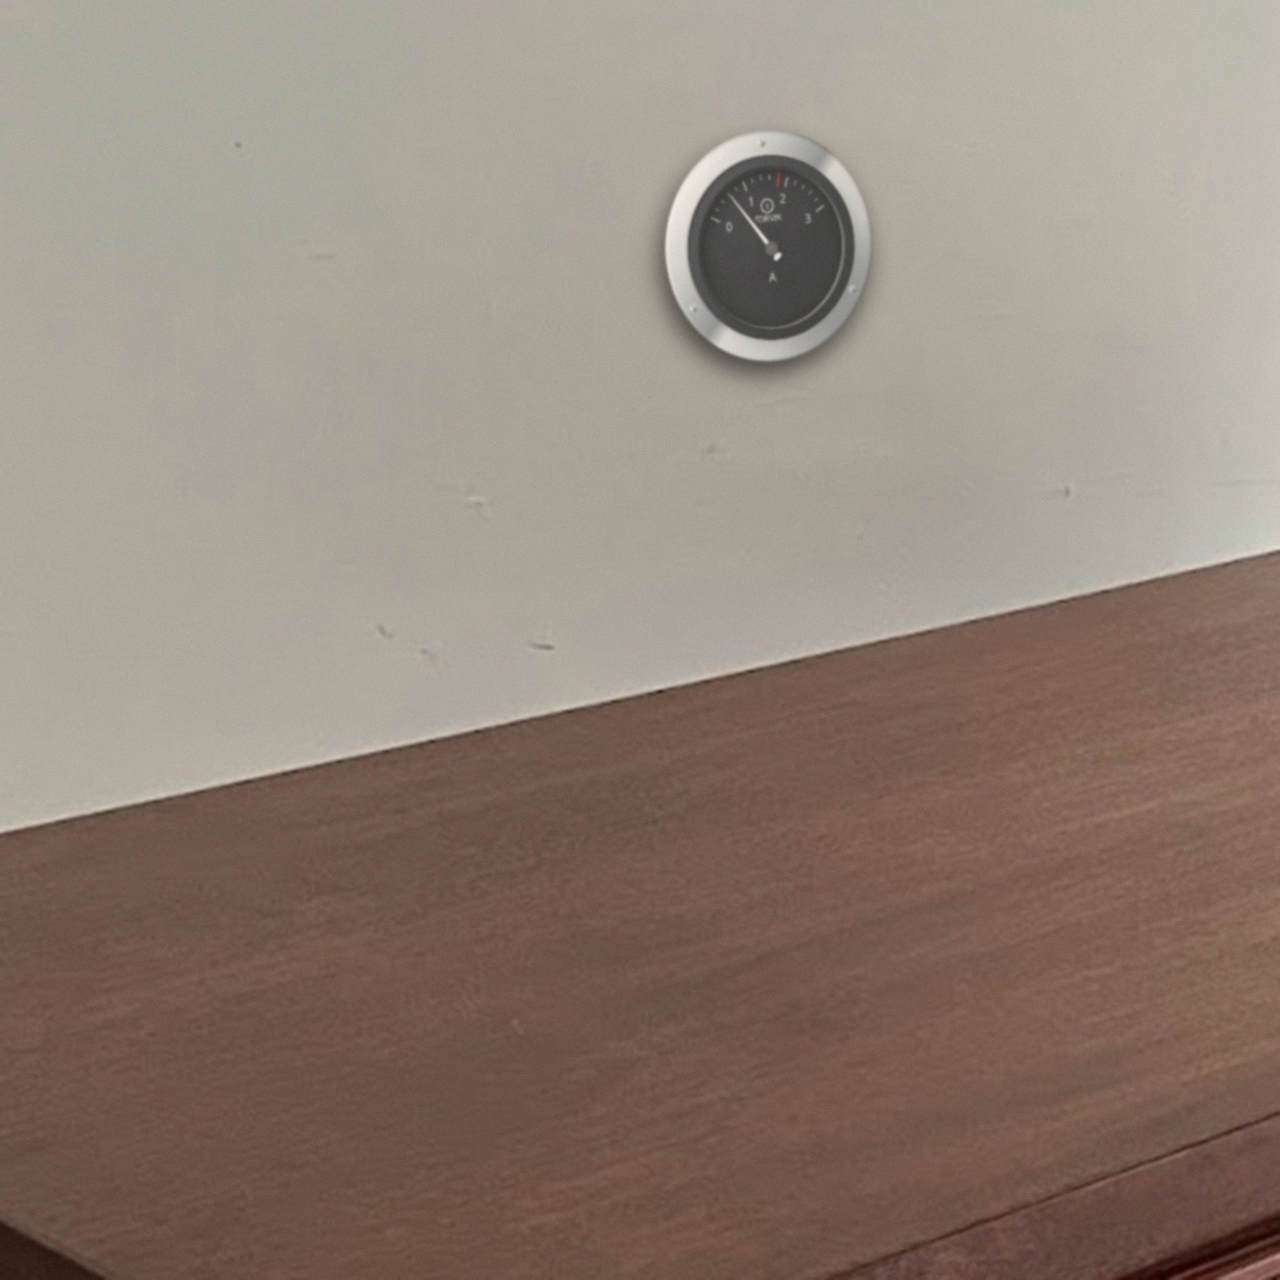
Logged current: 0.6 A
